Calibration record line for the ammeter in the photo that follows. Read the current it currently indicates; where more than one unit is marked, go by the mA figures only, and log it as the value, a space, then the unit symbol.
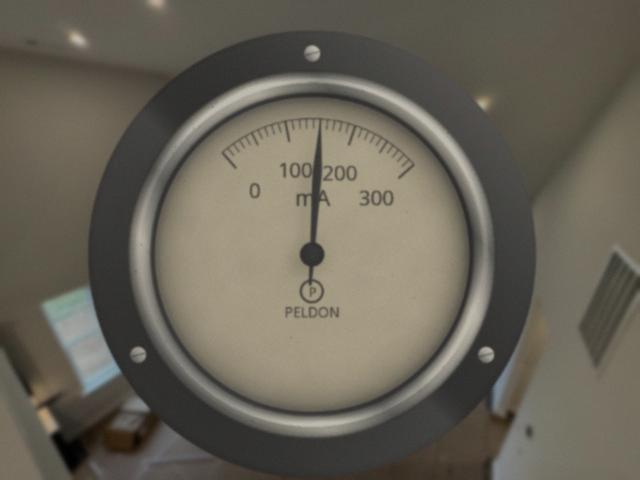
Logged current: 150 mA
